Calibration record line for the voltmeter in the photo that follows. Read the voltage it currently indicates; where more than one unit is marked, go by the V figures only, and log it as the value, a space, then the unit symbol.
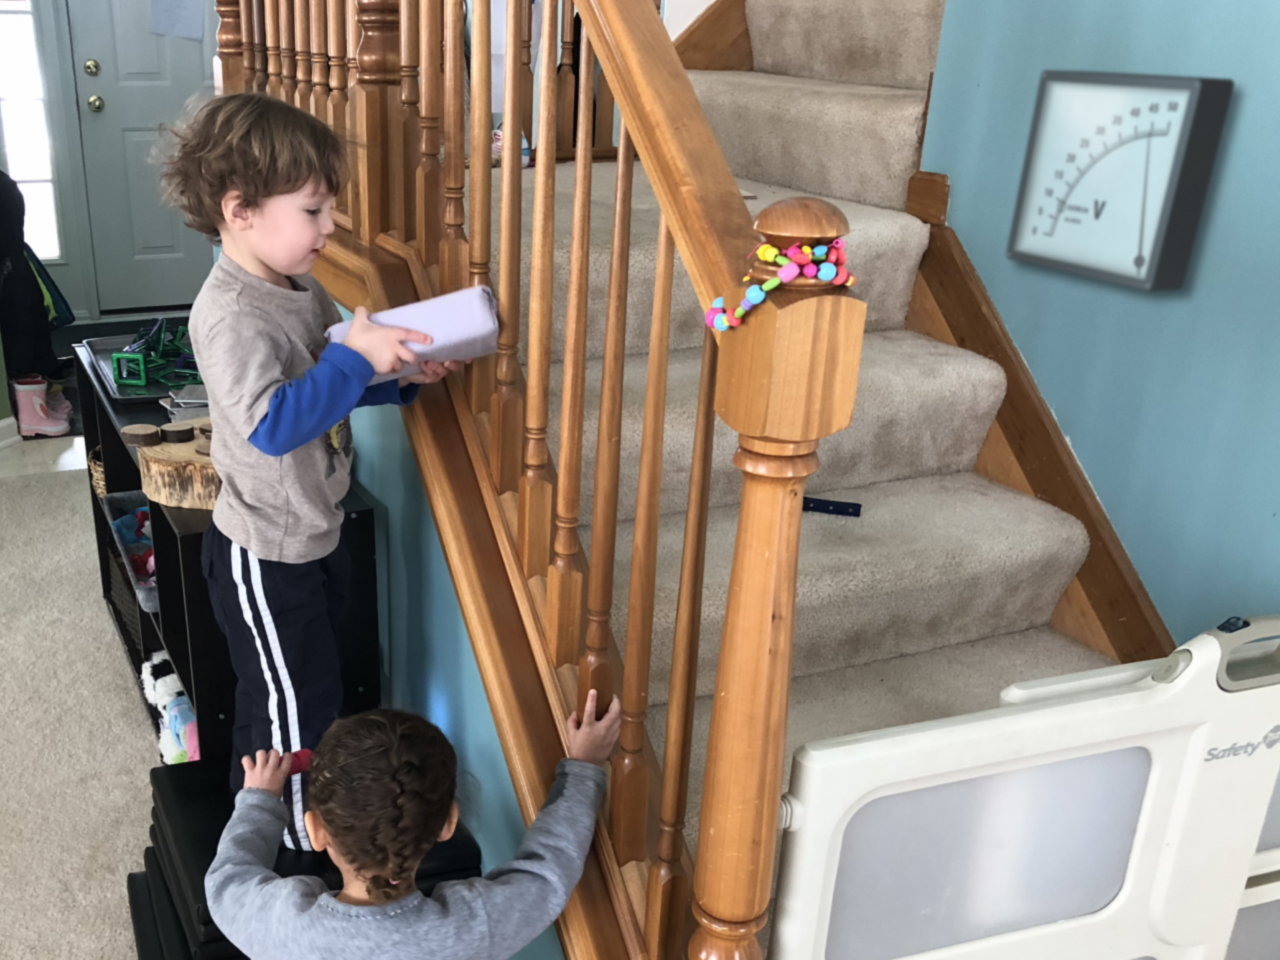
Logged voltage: 45 V
